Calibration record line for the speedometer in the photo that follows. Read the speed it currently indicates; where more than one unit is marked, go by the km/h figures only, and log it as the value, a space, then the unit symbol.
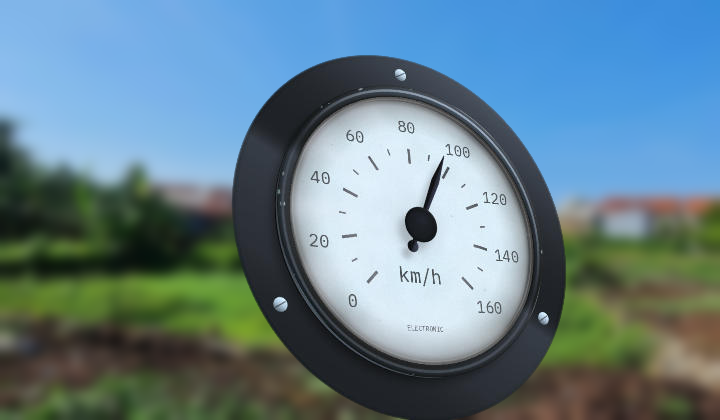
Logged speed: 95 km/h
